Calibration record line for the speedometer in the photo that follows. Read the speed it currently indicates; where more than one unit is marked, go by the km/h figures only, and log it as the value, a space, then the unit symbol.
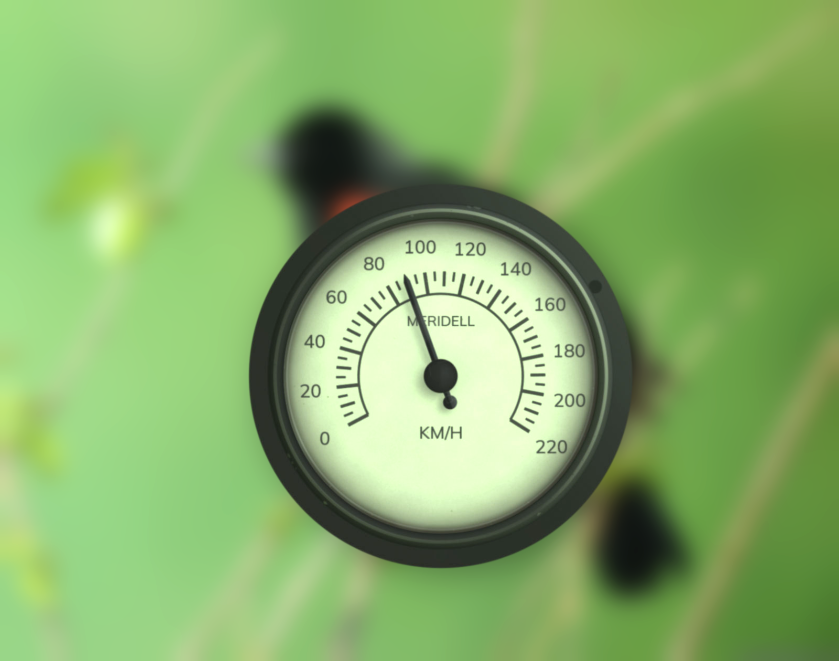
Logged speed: 90 km/h
